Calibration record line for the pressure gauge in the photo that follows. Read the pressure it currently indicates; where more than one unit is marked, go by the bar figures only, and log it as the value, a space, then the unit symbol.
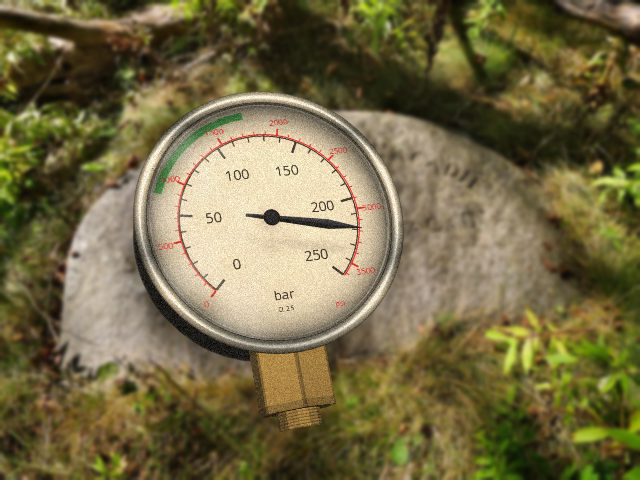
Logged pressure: 220 bar
